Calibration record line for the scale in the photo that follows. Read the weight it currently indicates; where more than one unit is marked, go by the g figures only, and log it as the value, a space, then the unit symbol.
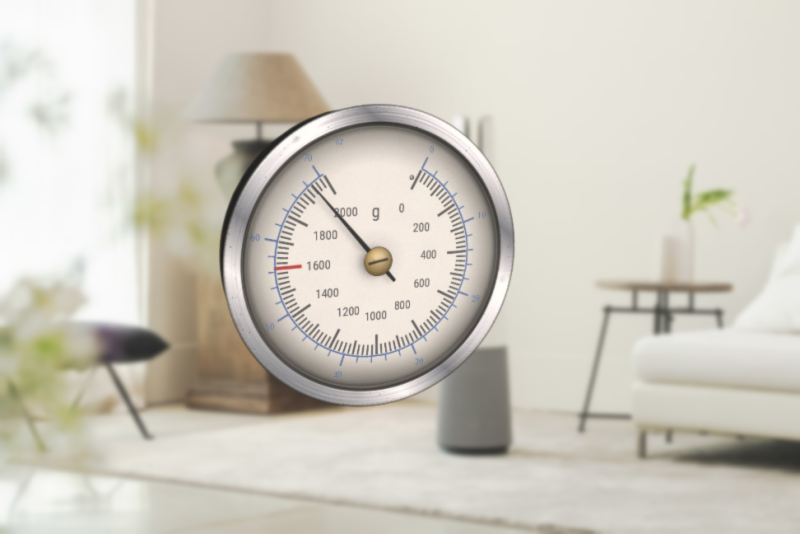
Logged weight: 1940 g
